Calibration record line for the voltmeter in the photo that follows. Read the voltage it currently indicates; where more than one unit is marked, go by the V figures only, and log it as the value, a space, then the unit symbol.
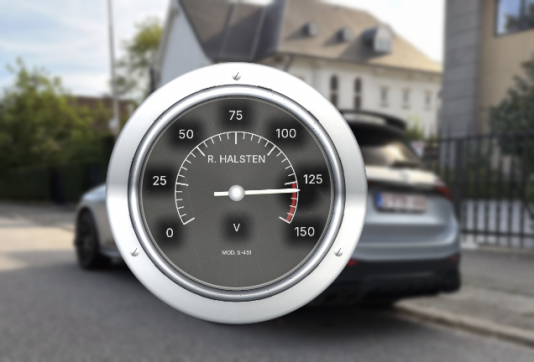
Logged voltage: 130 V
